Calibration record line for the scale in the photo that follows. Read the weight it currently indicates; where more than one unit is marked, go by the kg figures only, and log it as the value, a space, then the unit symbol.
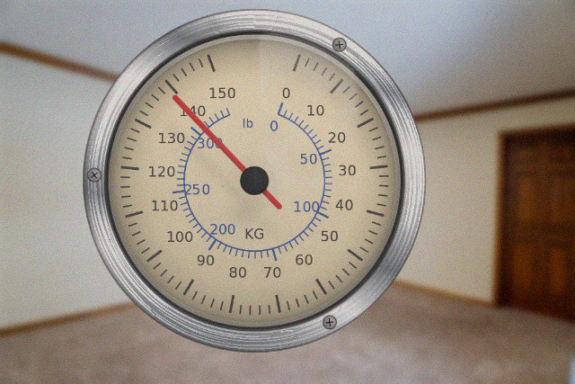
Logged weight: 139 kg
